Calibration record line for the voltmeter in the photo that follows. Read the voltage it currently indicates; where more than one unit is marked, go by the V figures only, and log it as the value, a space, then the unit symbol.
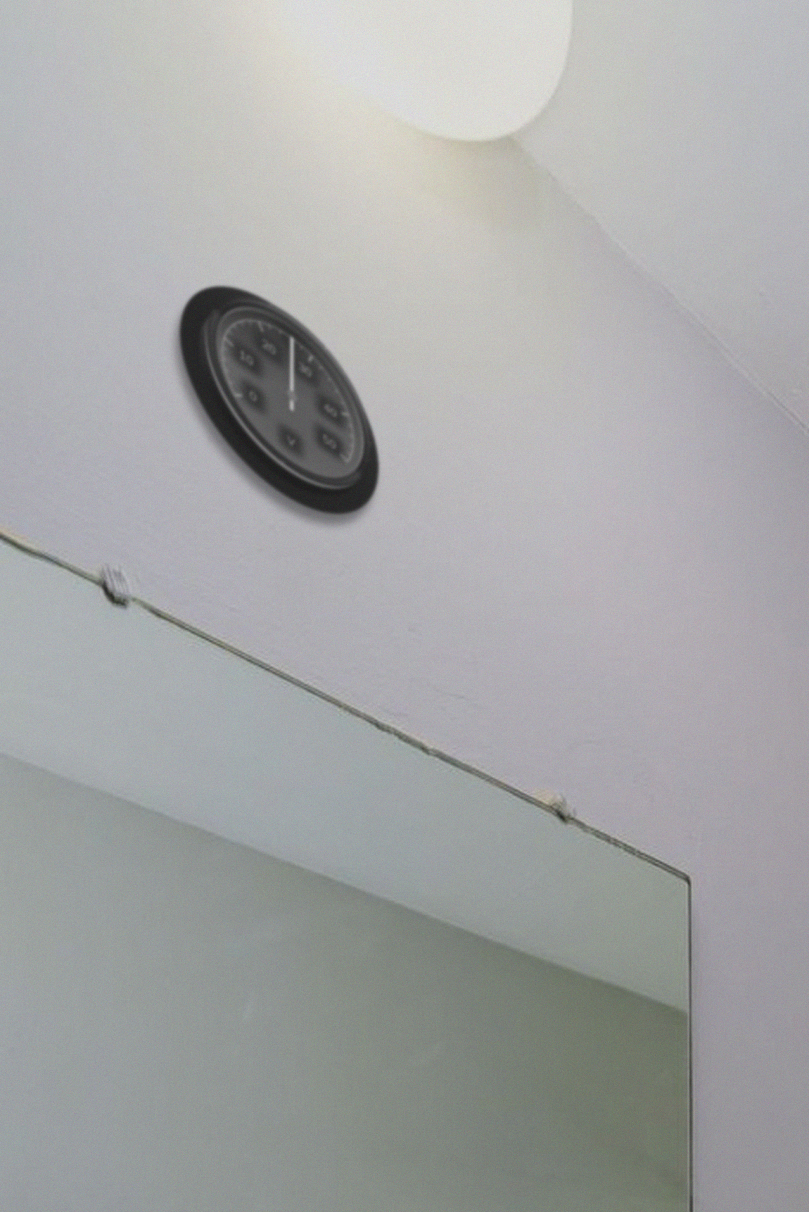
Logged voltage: 26 V
